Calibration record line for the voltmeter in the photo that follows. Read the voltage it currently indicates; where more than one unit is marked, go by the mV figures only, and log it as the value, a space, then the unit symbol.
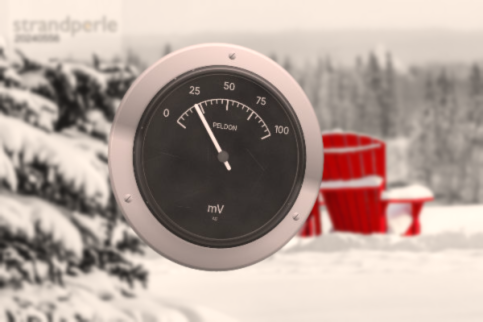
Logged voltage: 20 mV
